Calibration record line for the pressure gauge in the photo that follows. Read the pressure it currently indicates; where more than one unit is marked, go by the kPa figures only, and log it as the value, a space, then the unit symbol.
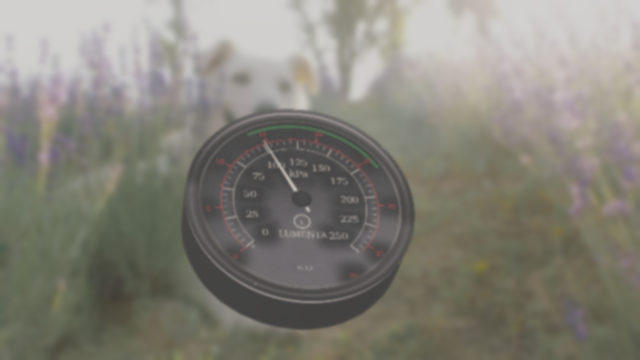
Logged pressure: 100 kPa
